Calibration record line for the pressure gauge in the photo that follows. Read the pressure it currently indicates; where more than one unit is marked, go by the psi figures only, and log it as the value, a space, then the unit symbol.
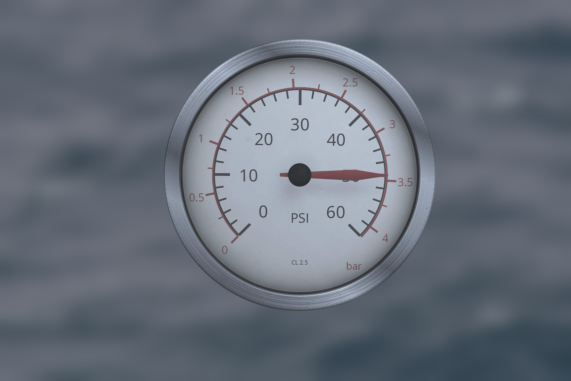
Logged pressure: 50 psi
